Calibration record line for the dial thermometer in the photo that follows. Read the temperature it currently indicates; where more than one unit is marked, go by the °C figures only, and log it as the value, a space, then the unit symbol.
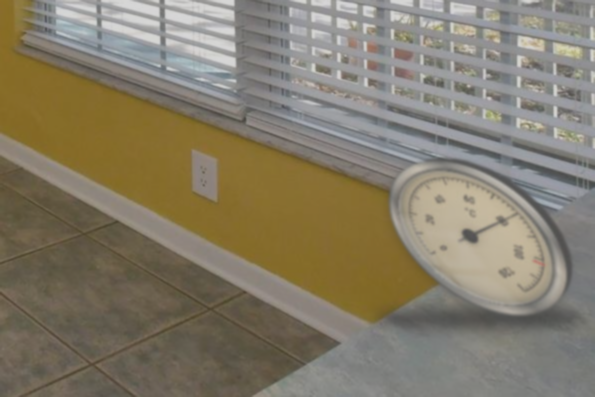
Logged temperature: 80 °C
